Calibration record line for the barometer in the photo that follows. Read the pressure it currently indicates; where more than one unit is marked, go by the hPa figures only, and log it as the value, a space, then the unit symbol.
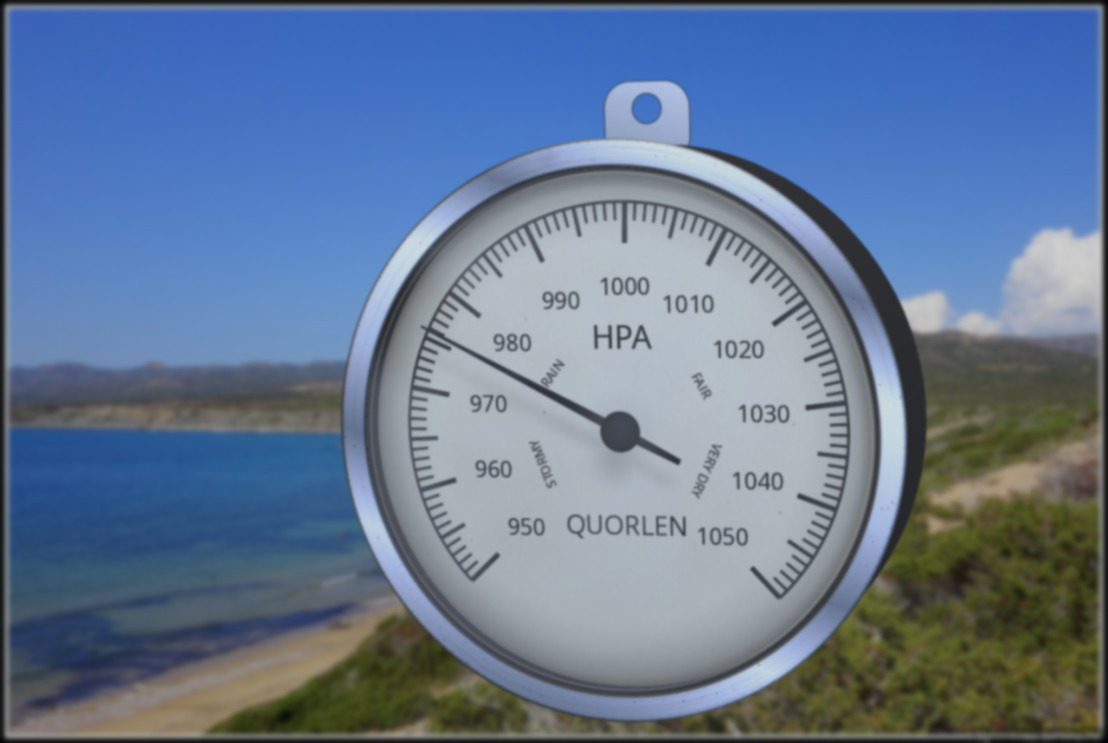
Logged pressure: 976 hPa
